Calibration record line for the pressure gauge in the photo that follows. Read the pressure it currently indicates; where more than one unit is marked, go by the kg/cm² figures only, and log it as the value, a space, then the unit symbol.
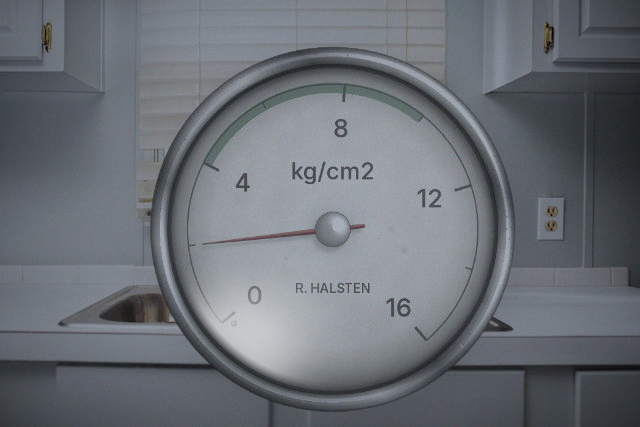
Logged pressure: 2 kg/cm²
